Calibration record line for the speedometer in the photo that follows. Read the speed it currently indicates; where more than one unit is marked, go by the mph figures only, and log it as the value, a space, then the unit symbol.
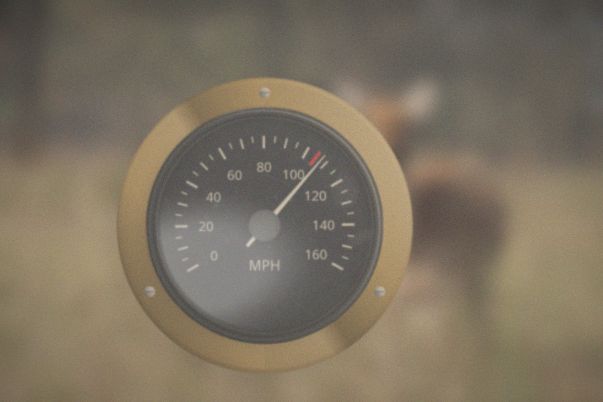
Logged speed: 107.5 mph
